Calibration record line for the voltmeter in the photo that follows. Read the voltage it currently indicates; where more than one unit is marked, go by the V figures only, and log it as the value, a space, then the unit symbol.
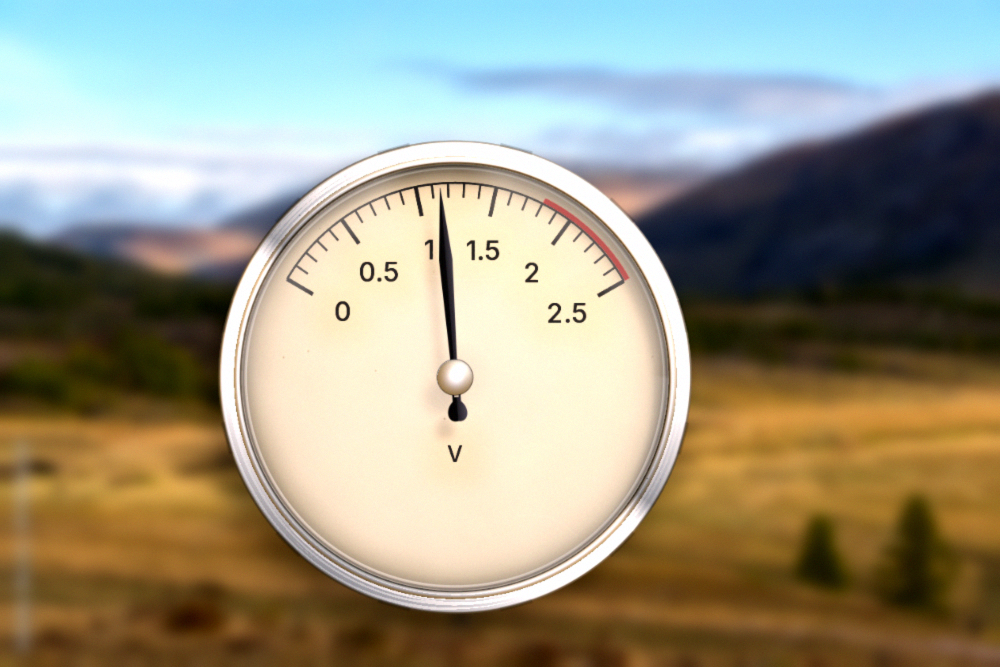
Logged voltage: 1.15 V
